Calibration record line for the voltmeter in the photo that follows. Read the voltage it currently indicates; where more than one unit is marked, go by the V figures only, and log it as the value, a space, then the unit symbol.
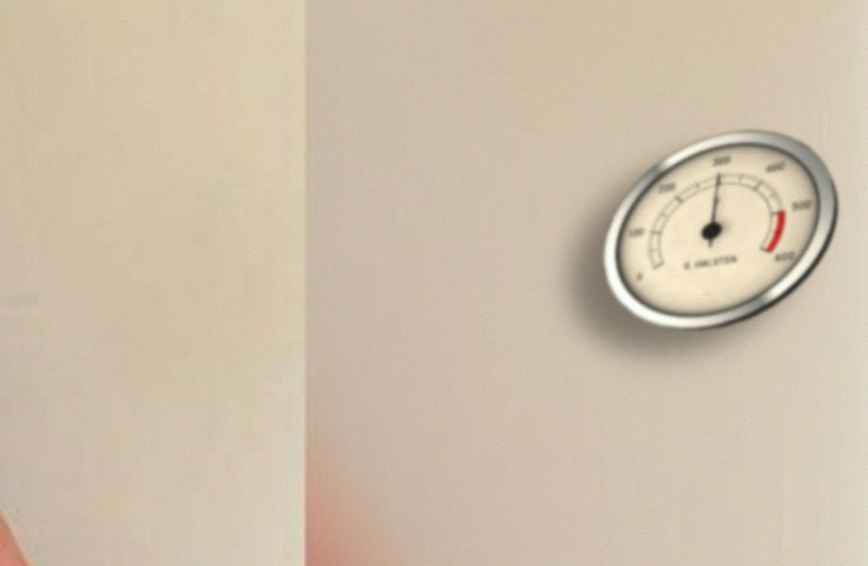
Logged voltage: 300 V
